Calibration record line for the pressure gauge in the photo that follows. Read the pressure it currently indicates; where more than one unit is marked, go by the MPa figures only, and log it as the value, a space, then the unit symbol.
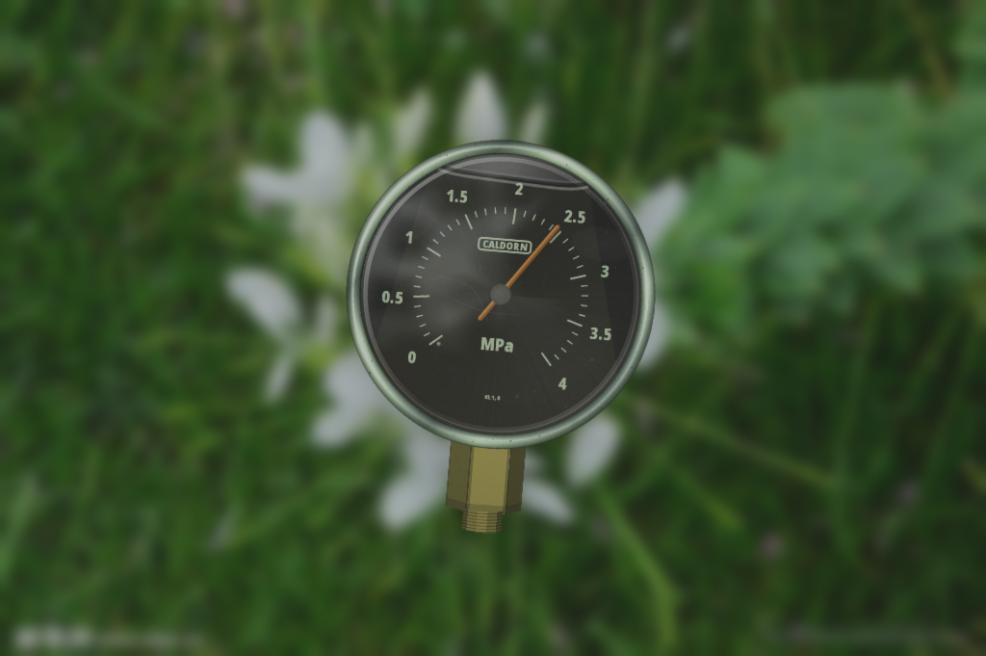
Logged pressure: 2.45 MPa
